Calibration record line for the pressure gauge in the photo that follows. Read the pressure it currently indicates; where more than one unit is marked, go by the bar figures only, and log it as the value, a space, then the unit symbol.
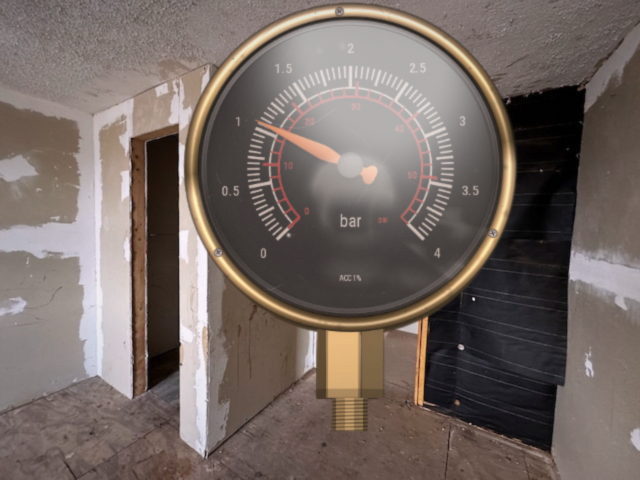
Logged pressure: 1.05 bar
